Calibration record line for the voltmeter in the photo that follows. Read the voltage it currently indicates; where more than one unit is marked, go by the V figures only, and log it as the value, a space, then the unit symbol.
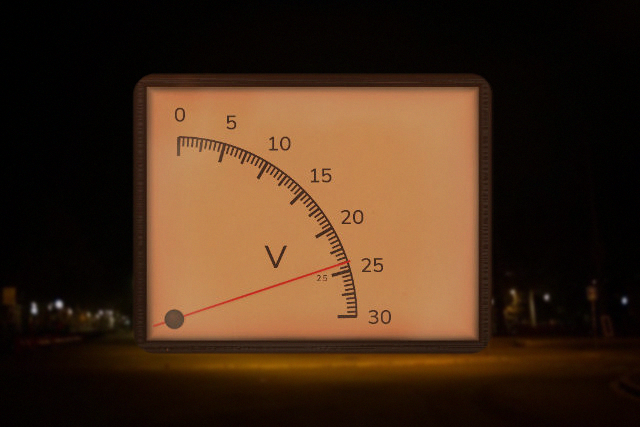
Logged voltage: 24 V
